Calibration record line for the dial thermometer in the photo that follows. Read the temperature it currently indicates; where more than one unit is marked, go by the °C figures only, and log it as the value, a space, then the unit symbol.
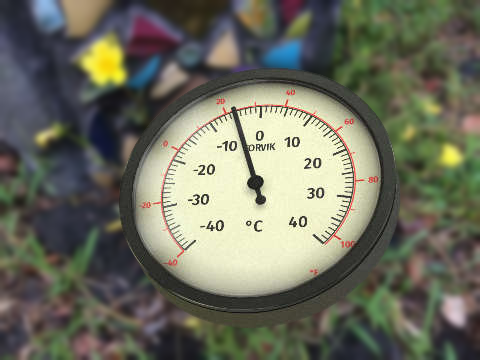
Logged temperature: -5 °C
